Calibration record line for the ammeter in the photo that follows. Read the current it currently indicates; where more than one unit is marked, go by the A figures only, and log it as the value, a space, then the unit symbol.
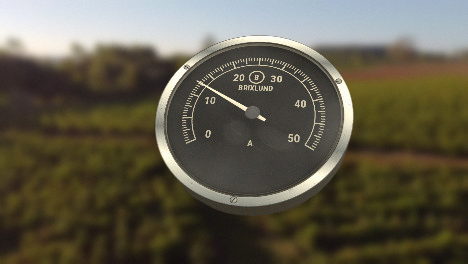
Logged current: 12.5 A
